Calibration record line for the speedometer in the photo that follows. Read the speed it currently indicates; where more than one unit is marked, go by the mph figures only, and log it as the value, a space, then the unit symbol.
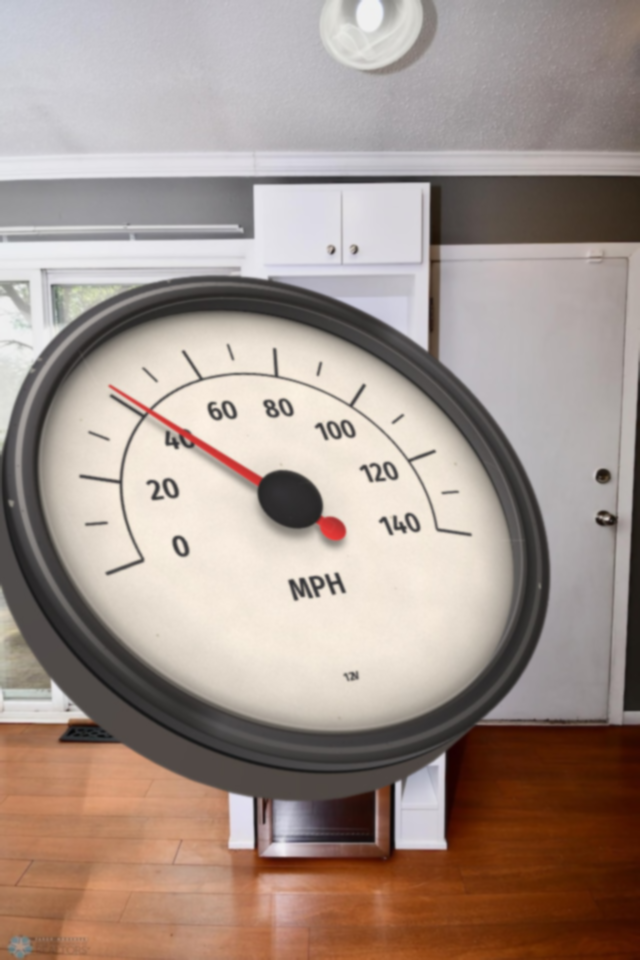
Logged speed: 40 mph
